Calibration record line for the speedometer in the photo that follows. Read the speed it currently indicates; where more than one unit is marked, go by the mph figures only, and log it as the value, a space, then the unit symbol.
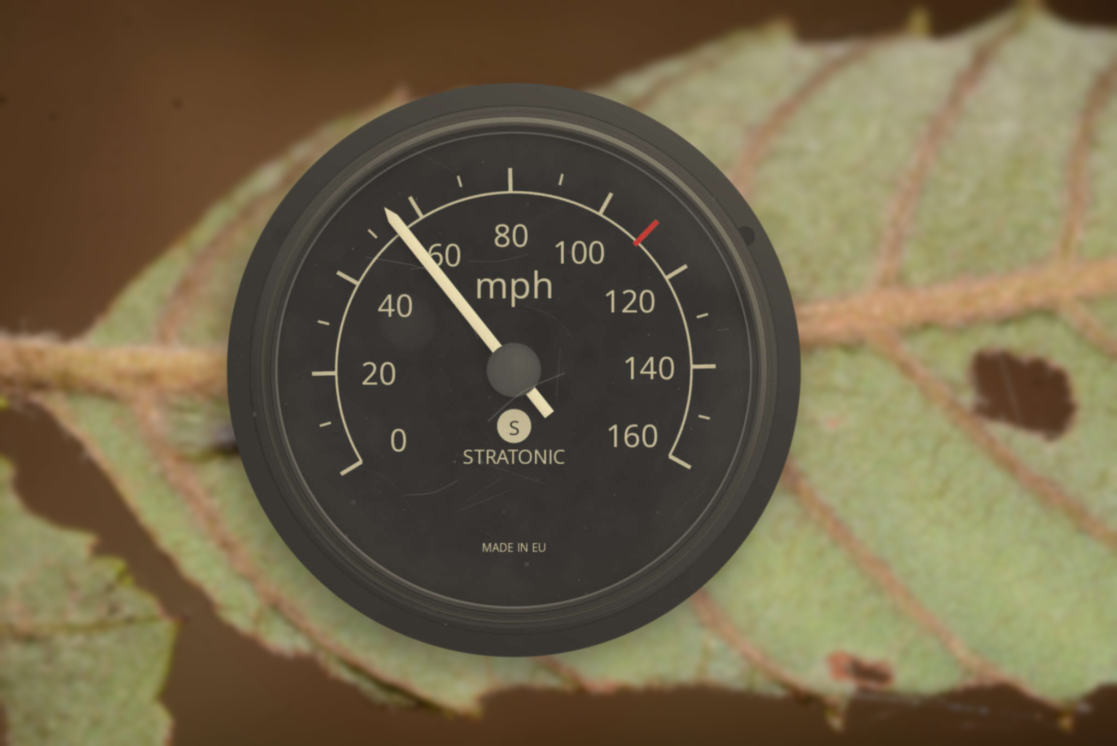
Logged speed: 55 mph
